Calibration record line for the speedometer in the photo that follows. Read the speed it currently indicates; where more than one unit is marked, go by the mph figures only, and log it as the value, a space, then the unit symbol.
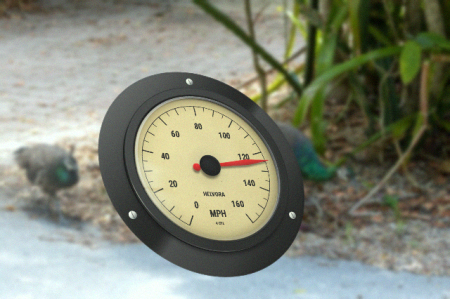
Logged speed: 125 mph
